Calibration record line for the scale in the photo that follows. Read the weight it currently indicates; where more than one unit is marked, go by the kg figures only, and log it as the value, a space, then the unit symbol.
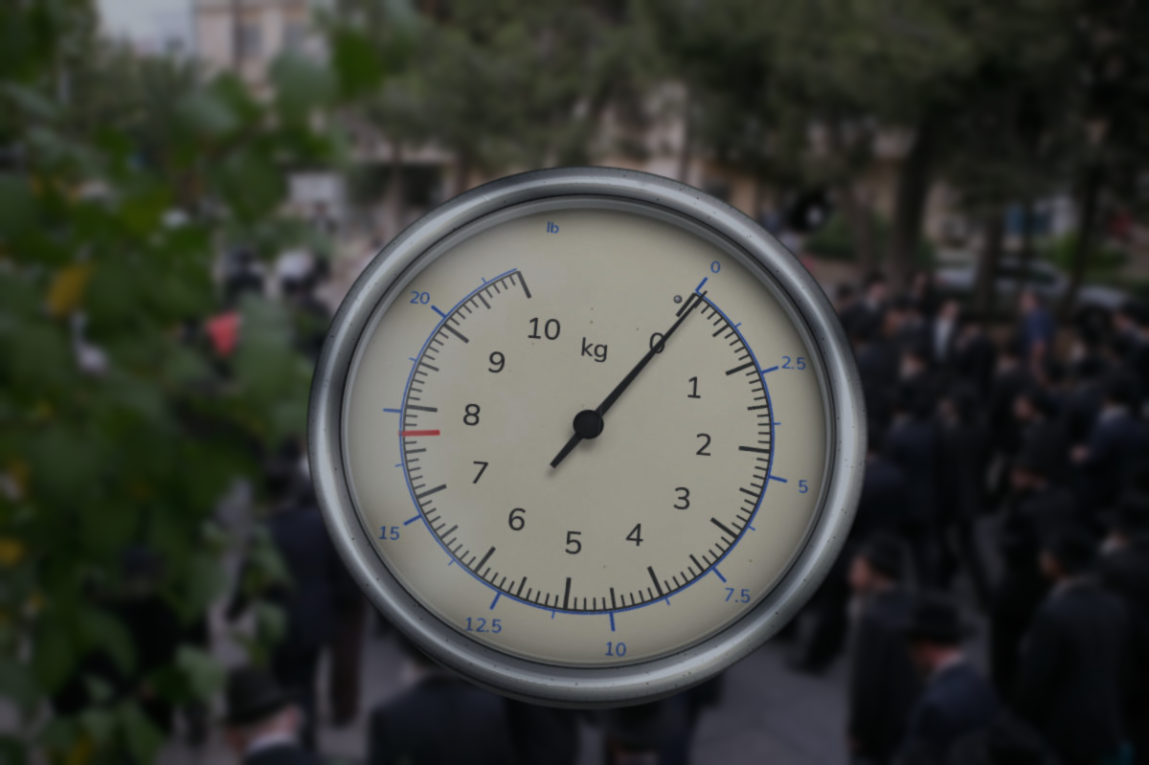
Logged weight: 0.1 kg
